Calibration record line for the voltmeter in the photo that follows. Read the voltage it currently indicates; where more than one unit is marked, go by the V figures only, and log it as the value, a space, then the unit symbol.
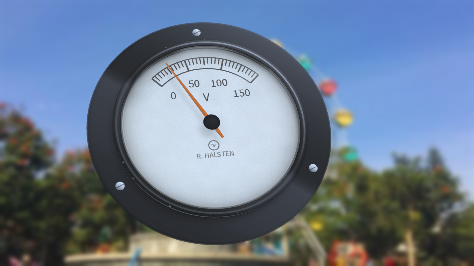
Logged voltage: 25 V
